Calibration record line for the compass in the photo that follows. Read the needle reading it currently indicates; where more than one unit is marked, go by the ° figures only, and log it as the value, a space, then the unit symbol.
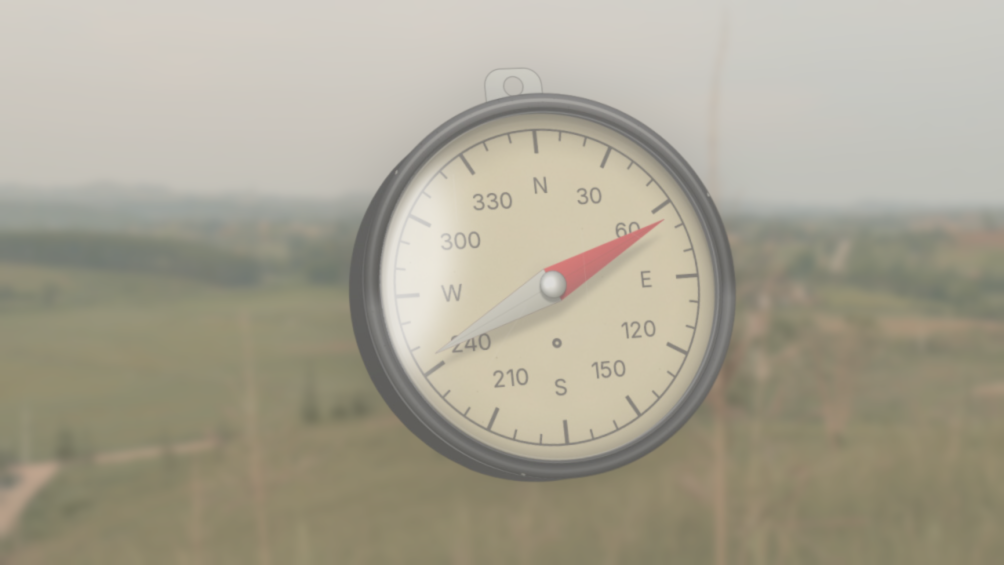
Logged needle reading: 65 °
